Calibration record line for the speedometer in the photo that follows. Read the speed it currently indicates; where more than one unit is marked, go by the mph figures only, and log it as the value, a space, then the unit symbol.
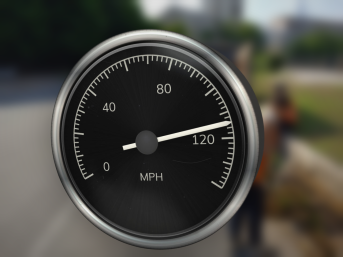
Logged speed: 114 mph
